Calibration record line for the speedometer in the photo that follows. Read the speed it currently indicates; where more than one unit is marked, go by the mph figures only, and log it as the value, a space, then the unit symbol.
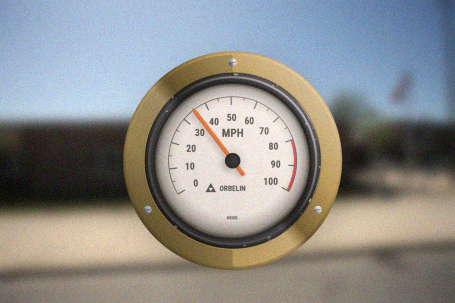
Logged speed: 35 mph
